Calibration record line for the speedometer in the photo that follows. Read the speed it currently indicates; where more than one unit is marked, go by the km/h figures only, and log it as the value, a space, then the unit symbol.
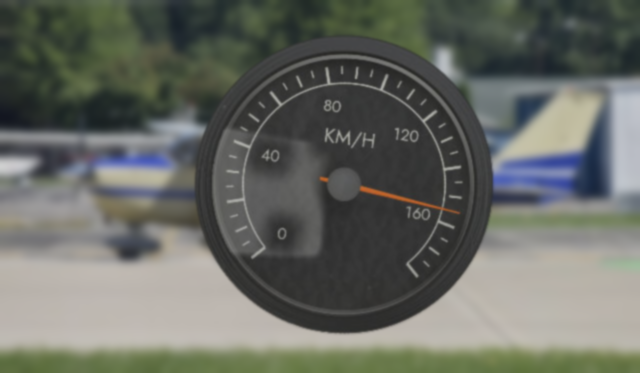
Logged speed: 155 km/h
